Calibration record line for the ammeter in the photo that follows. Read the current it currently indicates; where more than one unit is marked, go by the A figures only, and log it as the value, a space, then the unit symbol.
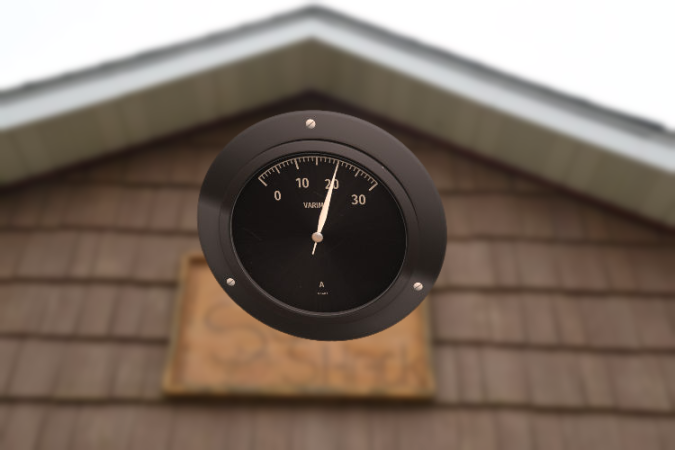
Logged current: 20 A
